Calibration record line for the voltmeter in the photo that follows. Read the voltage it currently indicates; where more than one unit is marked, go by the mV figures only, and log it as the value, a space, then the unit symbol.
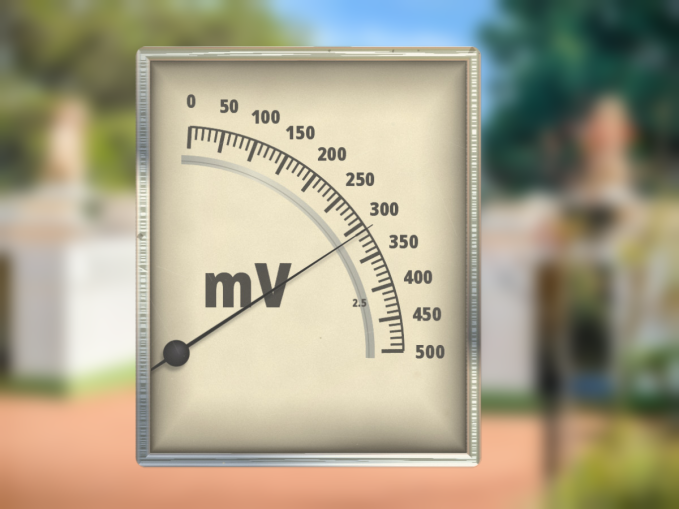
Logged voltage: 310 mV
